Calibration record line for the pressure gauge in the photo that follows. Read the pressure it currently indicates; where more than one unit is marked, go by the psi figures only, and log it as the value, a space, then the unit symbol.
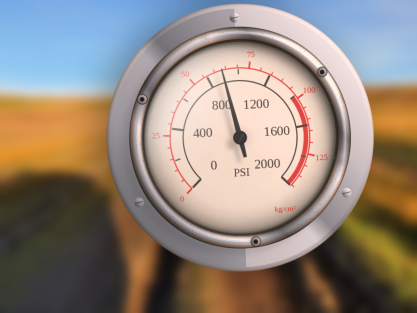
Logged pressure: 900 psi
